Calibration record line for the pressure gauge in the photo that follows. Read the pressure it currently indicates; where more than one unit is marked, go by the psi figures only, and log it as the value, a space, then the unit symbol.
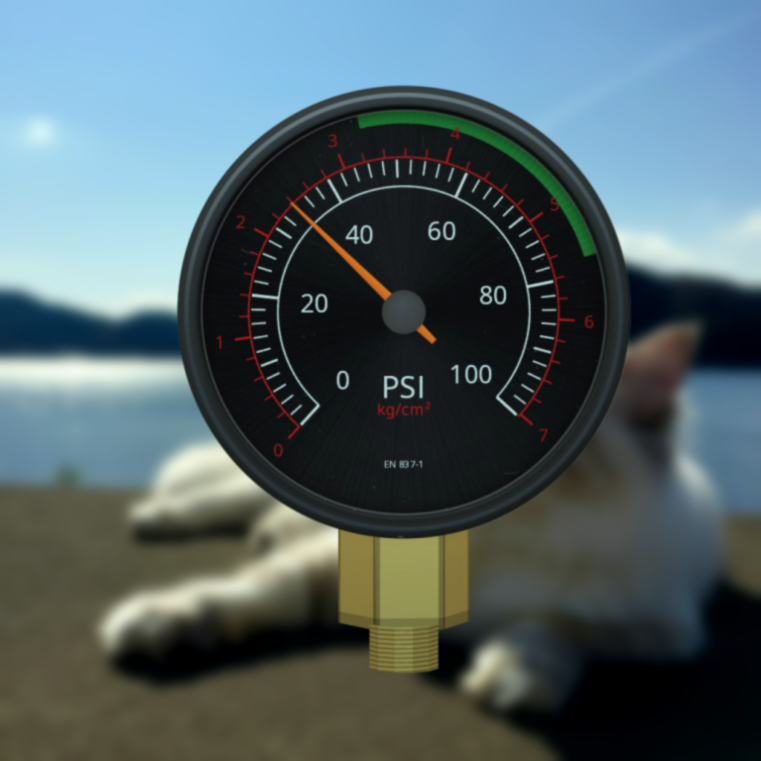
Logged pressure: 34 psi
